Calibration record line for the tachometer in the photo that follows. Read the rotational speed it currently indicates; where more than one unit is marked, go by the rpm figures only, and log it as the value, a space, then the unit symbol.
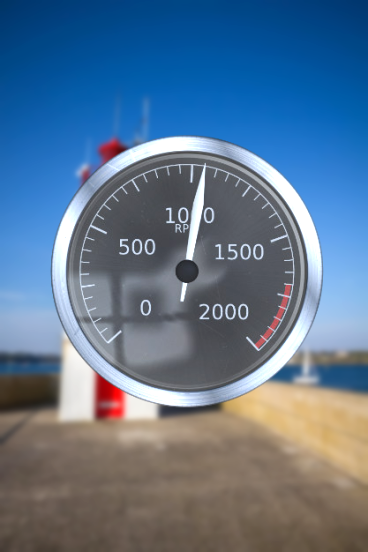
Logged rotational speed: 1050 rpm
